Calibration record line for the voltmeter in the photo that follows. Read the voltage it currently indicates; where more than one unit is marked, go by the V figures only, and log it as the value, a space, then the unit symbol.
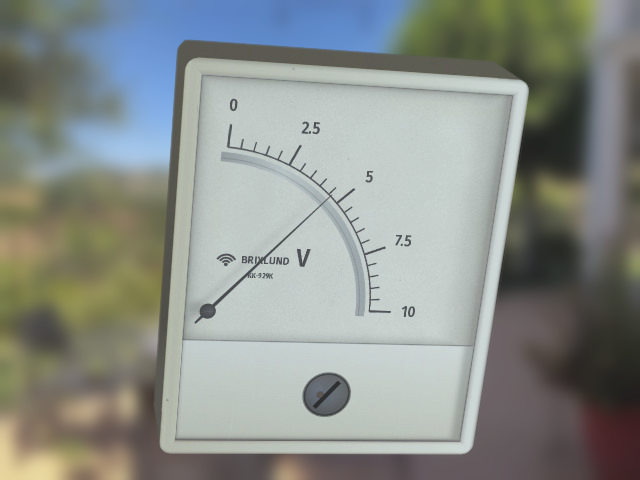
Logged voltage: 4.5 V
